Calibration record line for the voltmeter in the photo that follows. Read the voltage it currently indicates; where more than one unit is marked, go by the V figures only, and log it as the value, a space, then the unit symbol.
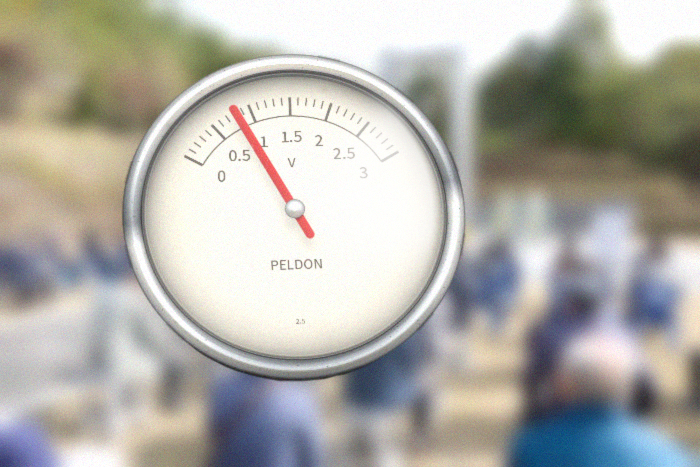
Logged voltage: 0.8 V
